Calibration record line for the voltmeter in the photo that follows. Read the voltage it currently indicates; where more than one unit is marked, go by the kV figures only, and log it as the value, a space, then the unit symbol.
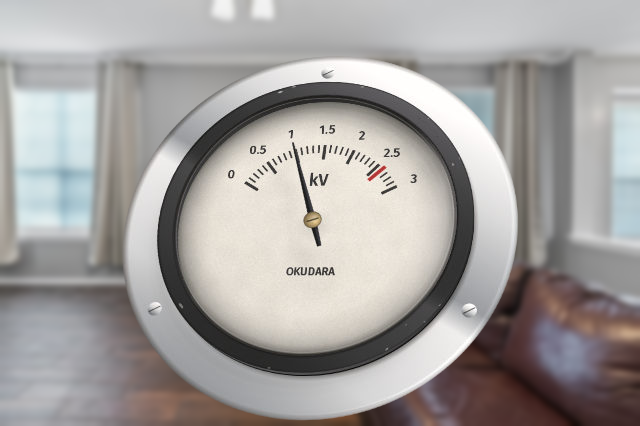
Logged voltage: 1 kV
